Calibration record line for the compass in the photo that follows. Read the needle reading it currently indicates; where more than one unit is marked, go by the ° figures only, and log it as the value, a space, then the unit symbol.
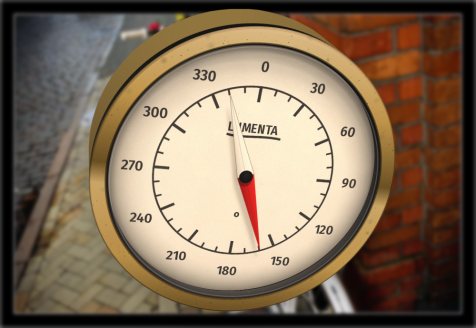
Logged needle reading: 160 °
